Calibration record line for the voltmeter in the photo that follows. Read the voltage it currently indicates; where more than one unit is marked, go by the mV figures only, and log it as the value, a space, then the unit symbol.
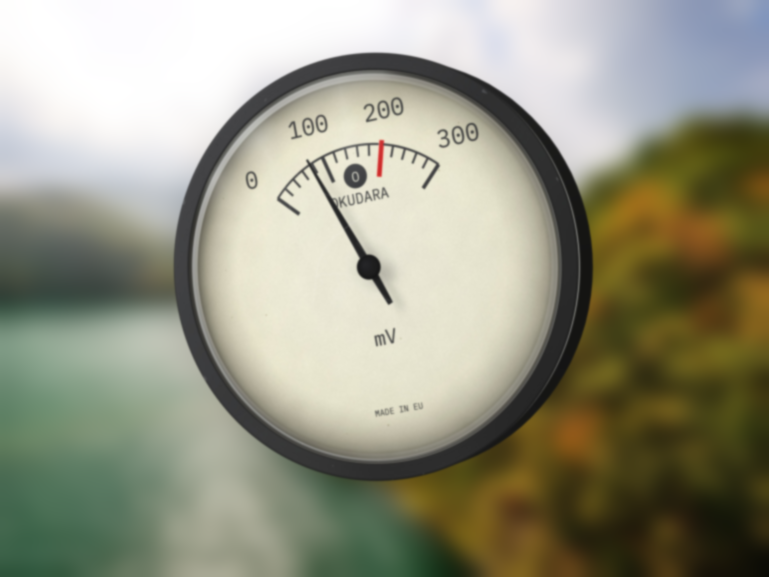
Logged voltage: 80 mV
